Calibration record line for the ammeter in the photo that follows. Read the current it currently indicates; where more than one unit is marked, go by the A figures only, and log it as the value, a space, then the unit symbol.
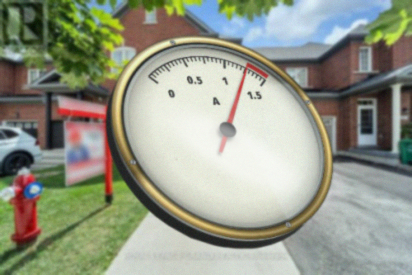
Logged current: 1.25 A
